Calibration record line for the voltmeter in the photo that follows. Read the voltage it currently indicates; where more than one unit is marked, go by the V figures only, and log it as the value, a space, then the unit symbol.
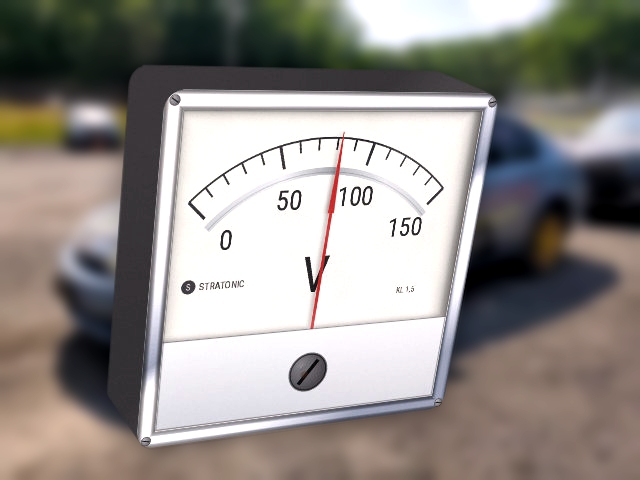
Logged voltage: 80 V
